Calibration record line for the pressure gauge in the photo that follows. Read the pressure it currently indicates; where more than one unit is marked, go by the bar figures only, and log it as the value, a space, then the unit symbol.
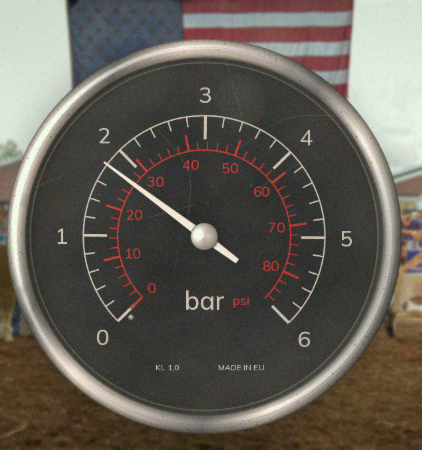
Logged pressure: 1.8 bar
